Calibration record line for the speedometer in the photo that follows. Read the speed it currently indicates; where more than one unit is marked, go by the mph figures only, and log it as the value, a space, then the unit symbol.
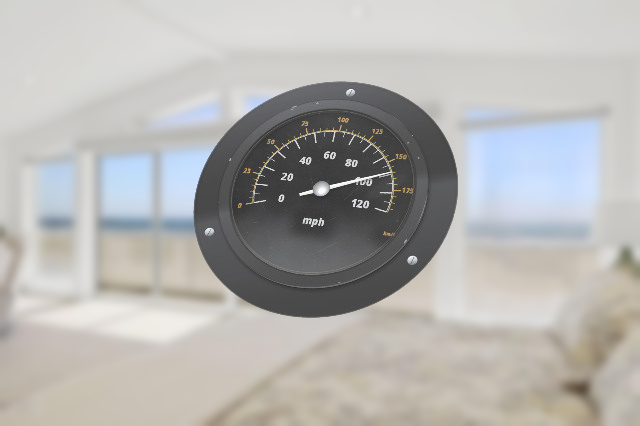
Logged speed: 100 mph
